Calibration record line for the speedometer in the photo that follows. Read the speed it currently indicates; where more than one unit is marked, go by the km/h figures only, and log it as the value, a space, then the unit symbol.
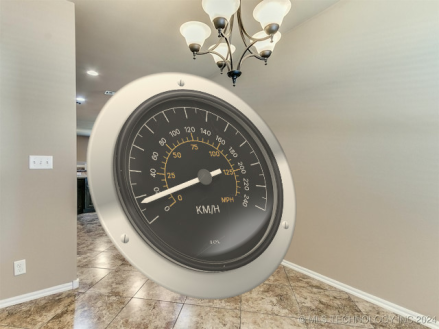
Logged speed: 15 km/h
